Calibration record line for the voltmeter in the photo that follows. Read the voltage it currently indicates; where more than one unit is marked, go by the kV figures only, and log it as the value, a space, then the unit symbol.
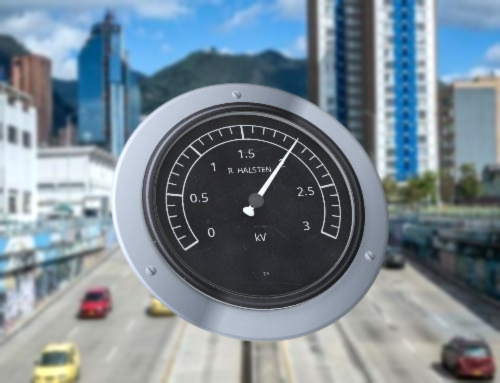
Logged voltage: 2 kV
